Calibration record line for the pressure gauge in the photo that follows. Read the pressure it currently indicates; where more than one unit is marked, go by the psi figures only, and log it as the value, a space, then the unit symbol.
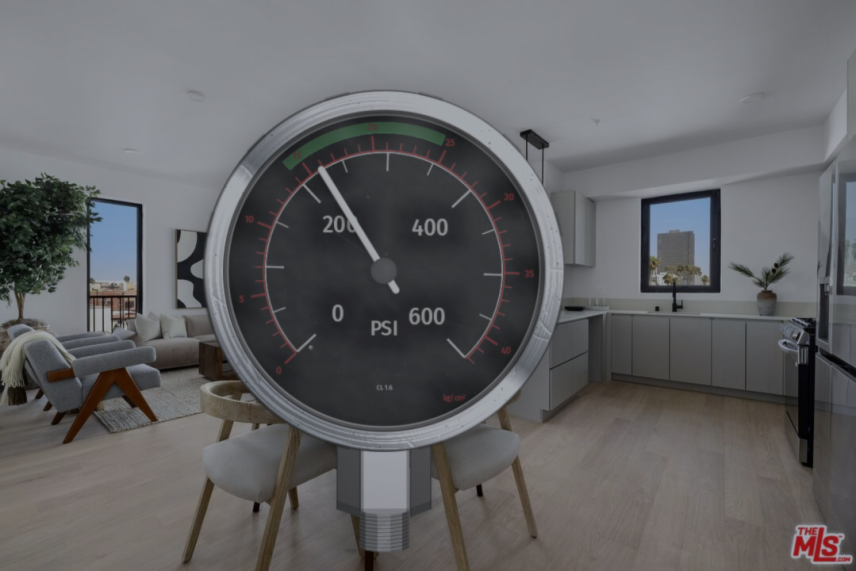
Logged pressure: 225 psi
